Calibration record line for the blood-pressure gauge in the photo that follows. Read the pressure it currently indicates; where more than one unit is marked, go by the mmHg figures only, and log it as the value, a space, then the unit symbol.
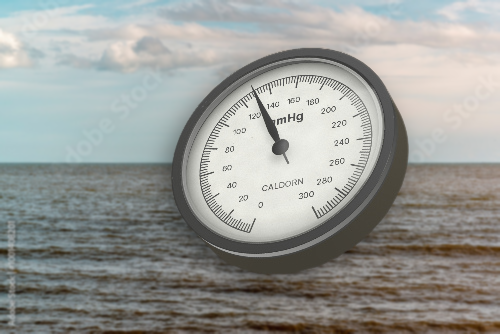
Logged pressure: 130 mmHg
